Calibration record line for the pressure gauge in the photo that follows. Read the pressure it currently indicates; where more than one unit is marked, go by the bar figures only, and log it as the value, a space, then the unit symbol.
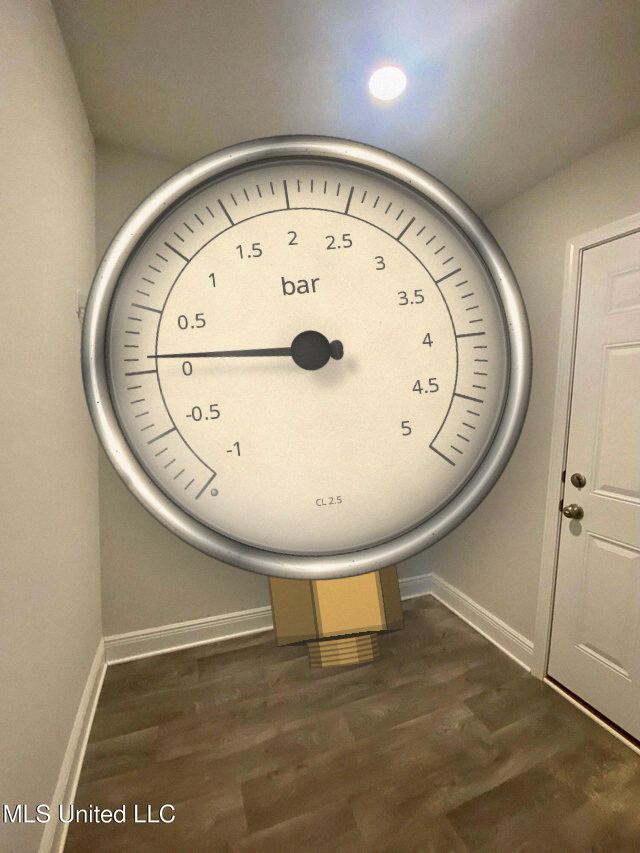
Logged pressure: 0.1 bar
